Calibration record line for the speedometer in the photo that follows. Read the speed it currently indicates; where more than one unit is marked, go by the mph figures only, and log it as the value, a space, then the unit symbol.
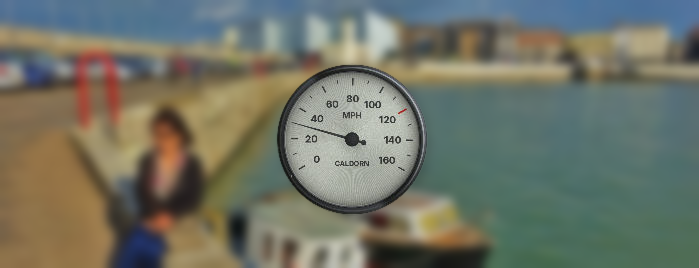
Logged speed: 30 mph
